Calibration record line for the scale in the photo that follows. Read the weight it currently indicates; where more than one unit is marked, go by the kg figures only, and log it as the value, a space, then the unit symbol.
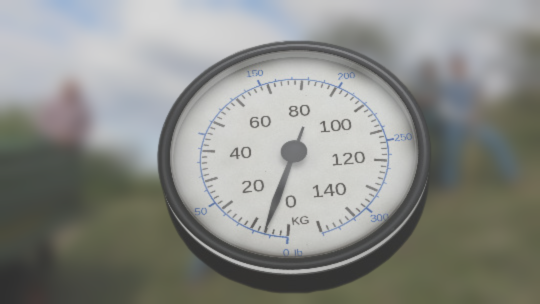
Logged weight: 6 kg
